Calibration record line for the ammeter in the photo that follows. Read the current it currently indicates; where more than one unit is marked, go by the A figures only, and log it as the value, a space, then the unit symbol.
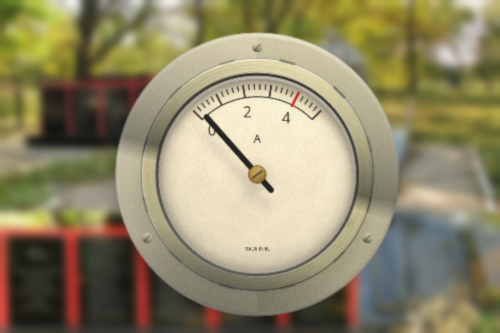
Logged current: 0.2 A
